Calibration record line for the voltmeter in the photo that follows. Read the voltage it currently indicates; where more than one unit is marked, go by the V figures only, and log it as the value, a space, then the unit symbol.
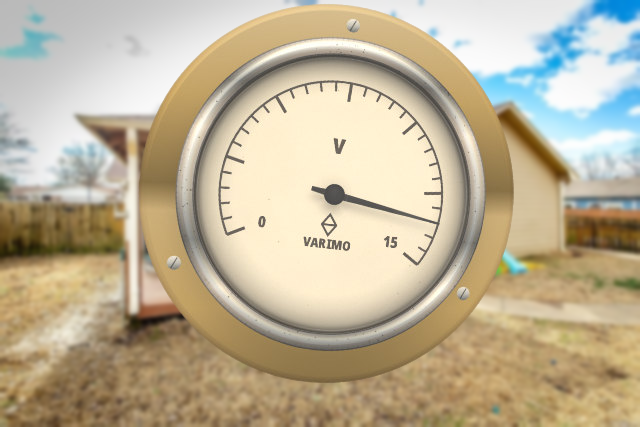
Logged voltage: 13.5 V
